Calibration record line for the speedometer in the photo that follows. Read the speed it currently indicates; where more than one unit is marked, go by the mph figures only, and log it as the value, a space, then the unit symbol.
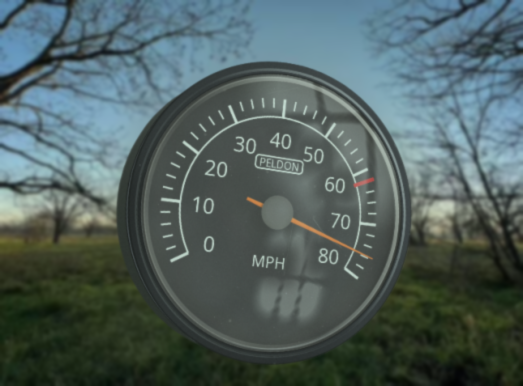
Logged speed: 76 mph
